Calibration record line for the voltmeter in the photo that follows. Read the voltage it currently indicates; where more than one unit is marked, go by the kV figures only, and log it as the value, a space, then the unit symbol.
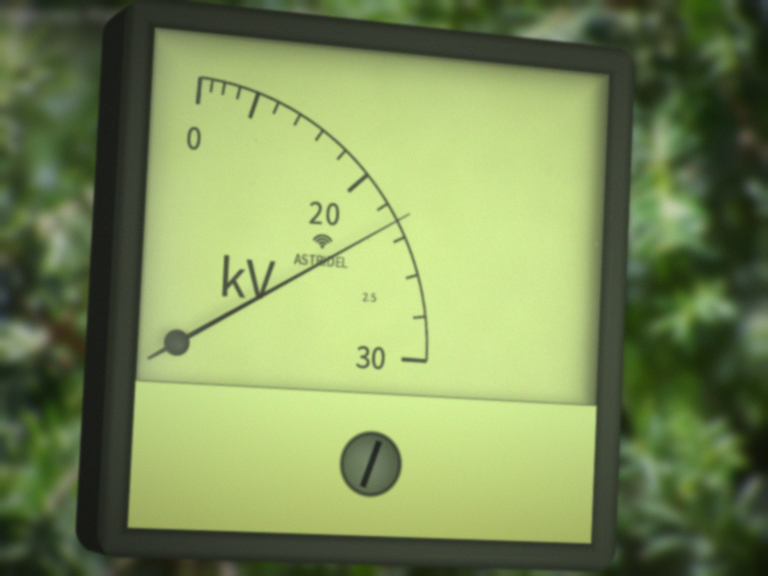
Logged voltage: 23 kV
